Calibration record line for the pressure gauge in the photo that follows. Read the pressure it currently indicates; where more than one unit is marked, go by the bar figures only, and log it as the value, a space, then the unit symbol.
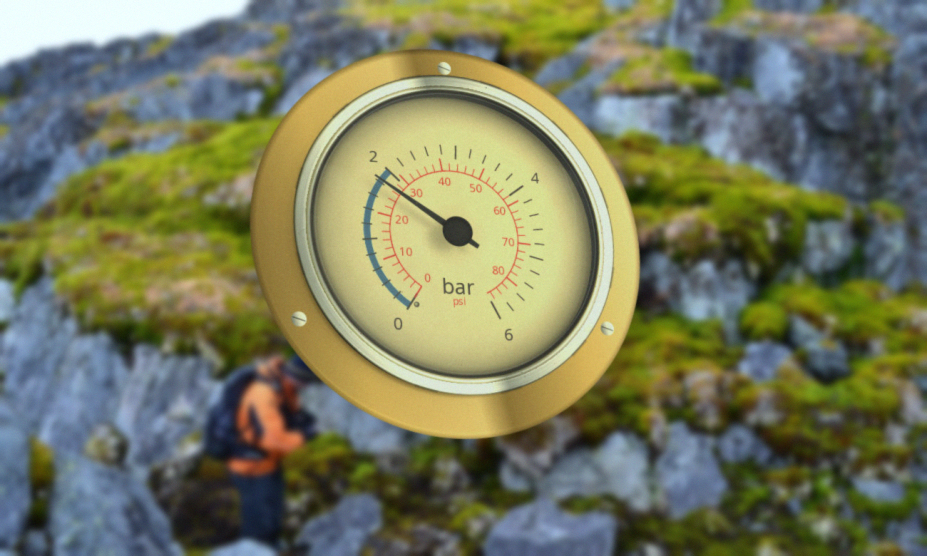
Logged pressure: 1.8 bar
